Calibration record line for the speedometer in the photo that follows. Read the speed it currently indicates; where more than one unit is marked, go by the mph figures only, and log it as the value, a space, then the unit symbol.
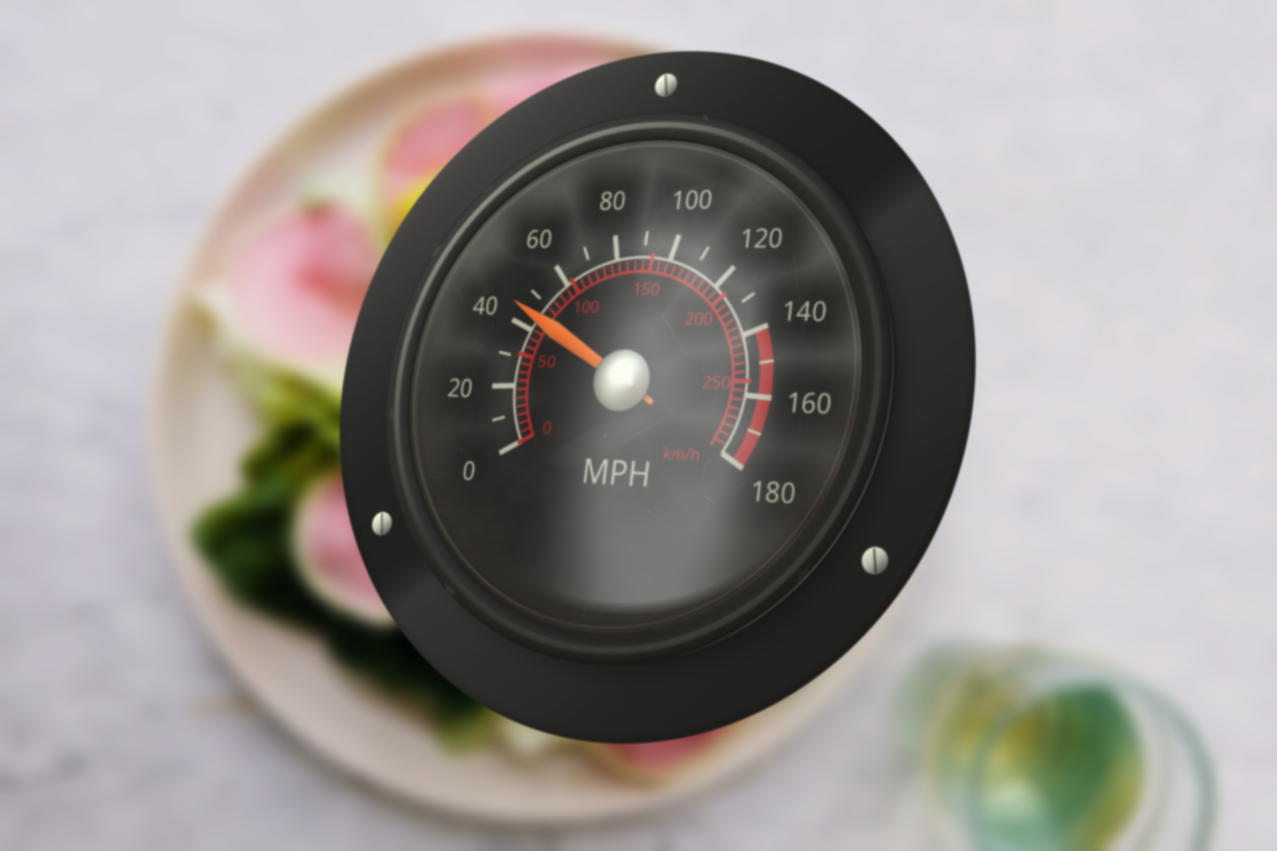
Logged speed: 45 mph
